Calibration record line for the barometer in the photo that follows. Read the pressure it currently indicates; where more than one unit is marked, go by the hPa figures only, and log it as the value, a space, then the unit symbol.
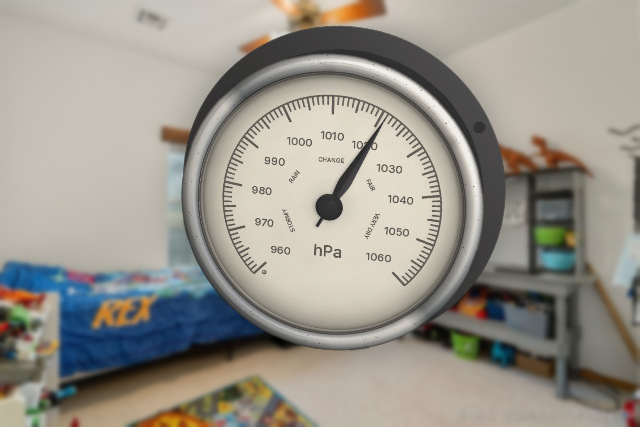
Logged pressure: 1021 hPa
